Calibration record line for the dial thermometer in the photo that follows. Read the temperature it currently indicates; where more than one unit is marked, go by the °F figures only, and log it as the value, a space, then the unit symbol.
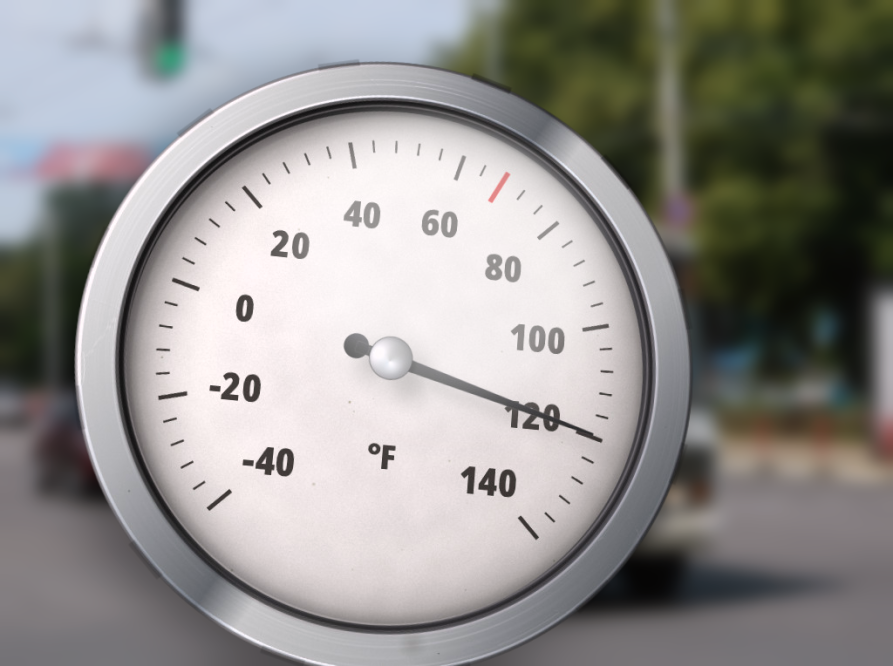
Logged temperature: 120 °F
